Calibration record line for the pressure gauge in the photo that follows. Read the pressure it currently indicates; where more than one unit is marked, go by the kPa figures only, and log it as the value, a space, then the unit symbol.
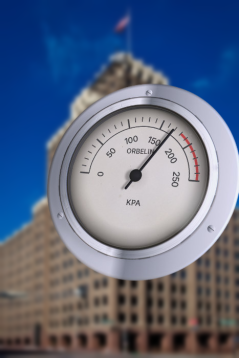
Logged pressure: 170 kPa
